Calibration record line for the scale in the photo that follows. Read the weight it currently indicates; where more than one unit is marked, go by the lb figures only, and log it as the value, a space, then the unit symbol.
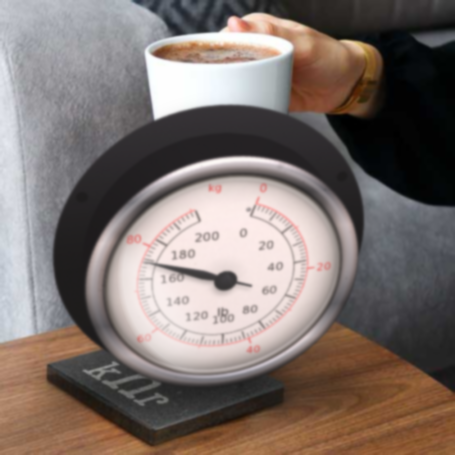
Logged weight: 170 lb
